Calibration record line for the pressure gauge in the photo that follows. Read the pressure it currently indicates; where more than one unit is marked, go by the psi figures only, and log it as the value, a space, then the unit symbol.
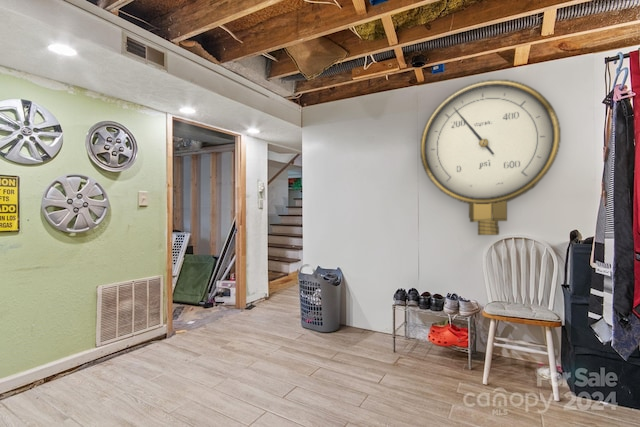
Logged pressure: 225 psi
